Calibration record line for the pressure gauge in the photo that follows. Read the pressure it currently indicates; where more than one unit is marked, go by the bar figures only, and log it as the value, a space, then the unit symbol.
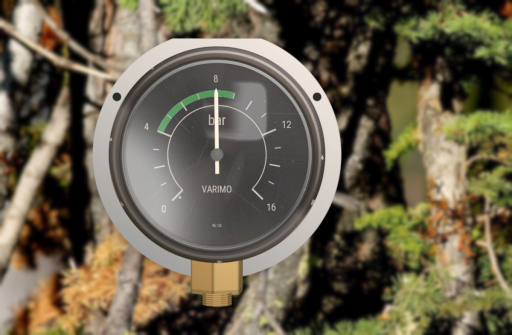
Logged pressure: 8 bar
